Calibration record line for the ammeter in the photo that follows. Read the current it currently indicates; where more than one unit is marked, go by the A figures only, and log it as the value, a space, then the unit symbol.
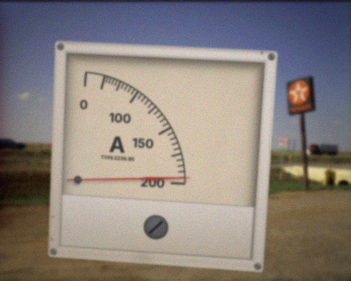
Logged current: 195 A
